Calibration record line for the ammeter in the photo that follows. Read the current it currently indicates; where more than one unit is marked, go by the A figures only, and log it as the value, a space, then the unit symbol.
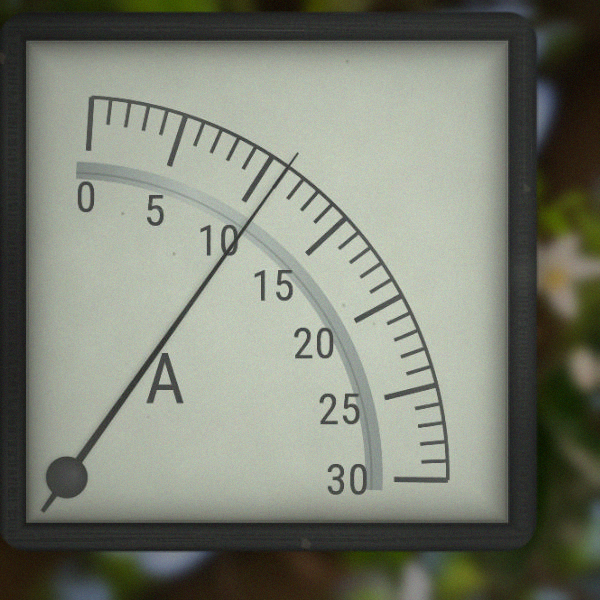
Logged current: 11 A
